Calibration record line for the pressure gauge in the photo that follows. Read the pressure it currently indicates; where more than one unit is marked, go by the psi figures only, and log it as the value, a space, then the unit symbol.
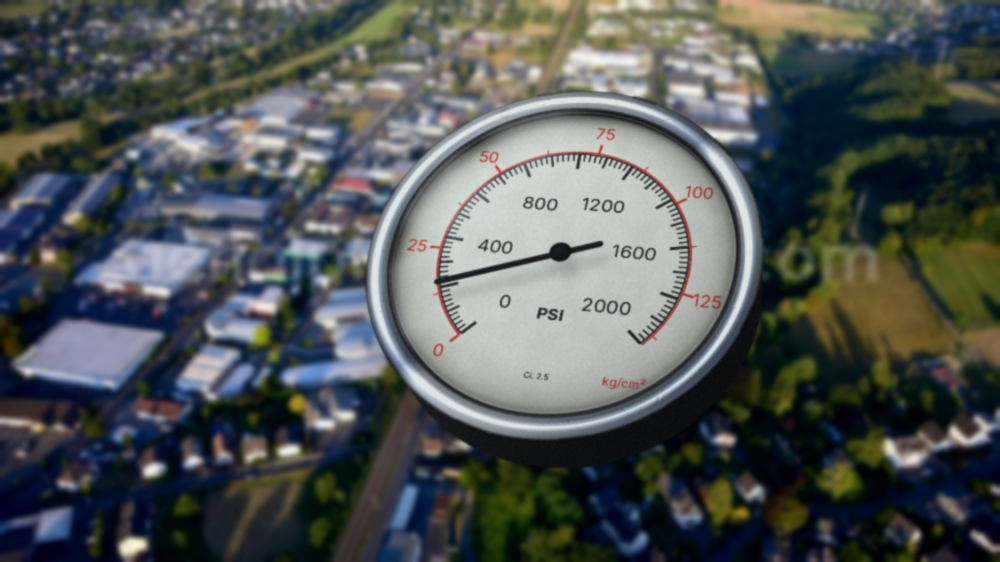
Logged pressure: 200 psi
